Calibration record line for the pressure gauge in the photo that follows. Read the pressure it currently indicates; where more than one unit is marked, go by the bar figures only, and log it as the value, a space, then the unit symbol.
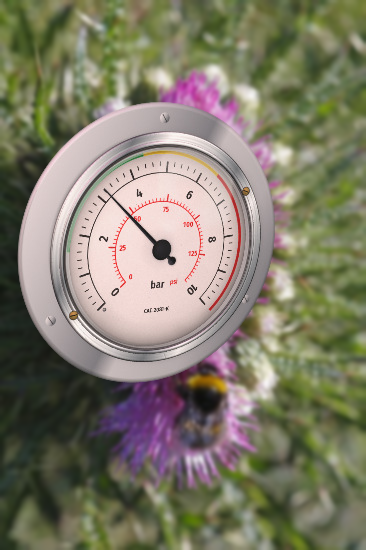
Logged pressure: 3.2 bar
